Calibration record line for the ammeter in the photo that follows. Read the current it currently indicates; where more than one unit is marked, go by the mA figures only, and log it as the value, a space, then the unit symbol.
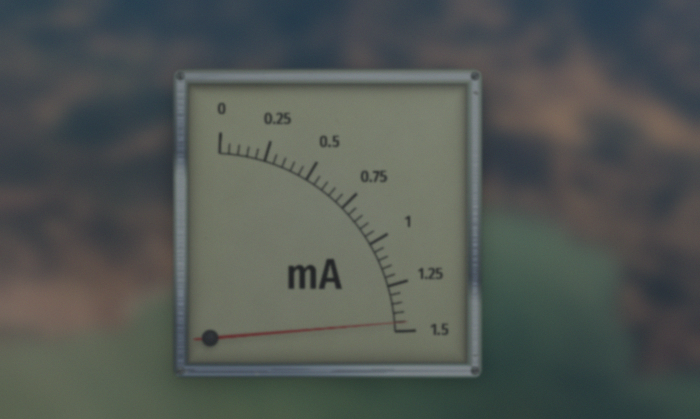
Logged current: 1.45 mA
